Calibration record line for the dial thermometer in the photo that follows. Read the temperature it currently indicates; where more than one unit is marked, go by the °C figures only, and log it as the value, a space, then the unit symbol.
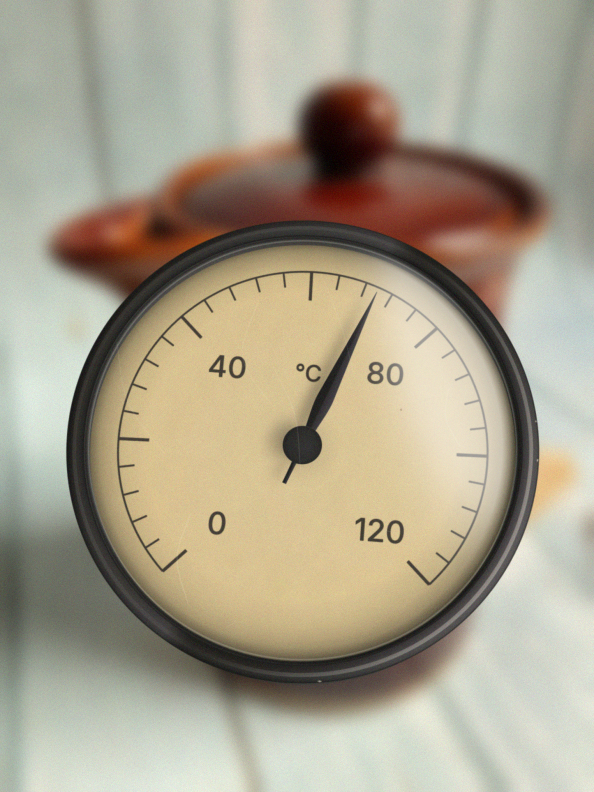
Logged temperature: 70 °C
